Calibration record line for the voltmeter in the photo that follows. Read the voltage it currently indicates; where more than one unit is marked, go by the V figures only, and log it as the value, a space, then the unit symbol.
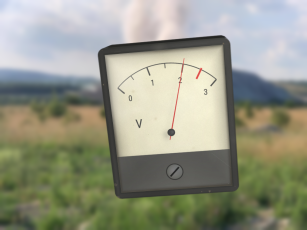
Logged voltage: 2 V
